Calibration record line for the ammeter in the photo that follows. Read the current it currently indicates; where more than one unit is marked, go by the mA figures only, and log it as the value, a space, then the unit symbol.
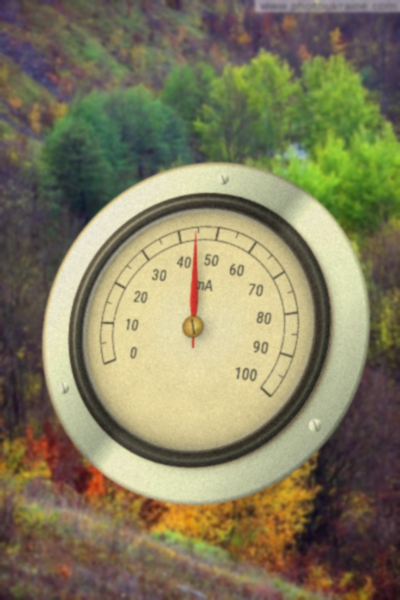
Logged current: 45 mA
